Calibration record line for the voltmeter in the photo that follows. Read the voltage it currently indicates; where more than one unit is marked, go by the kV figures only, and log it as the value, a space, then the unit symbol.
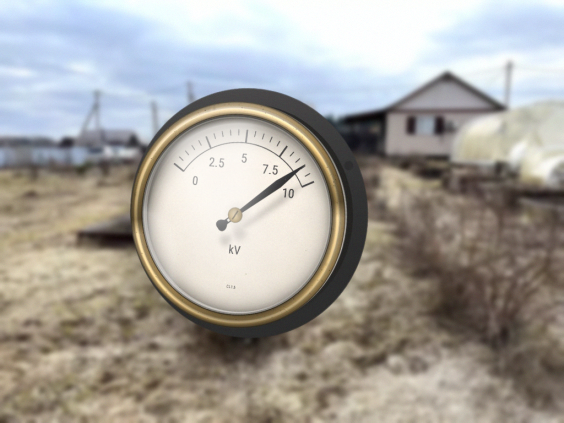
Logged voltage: 9 kV
